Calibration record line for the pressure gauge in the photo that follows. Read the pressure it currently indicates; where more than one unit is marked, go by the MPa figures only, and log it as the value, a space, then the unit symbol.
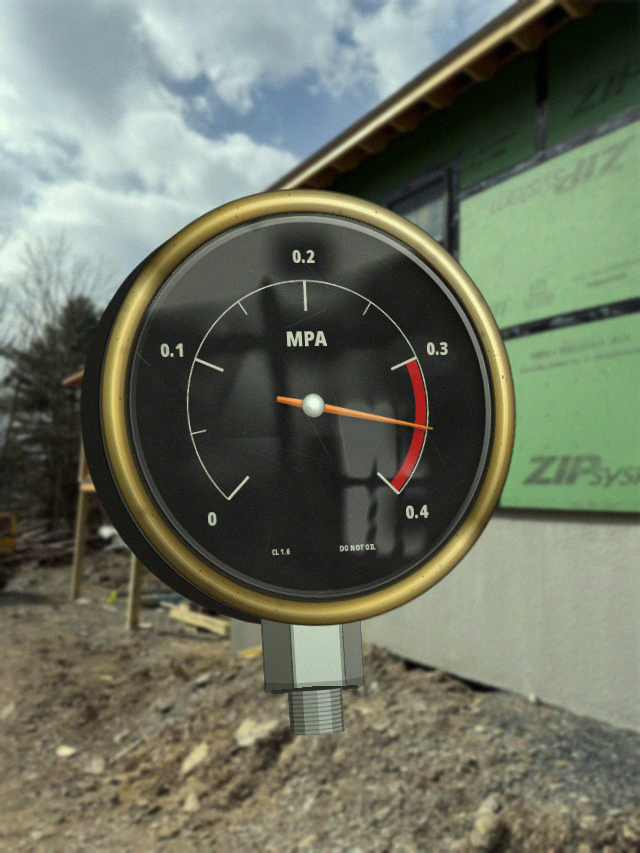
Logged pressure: 0.35 MPa
